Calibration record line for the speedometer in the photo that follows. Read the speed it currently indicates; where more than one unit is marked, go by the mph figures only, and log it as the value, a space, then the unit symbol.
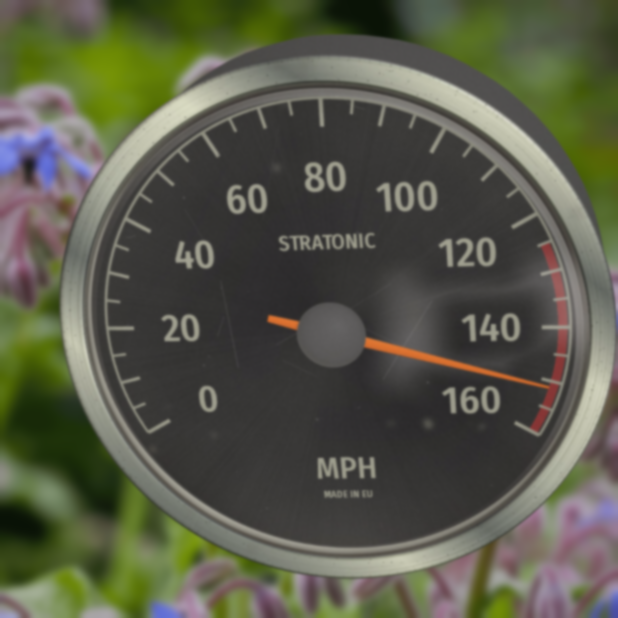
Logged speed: 150 mph
